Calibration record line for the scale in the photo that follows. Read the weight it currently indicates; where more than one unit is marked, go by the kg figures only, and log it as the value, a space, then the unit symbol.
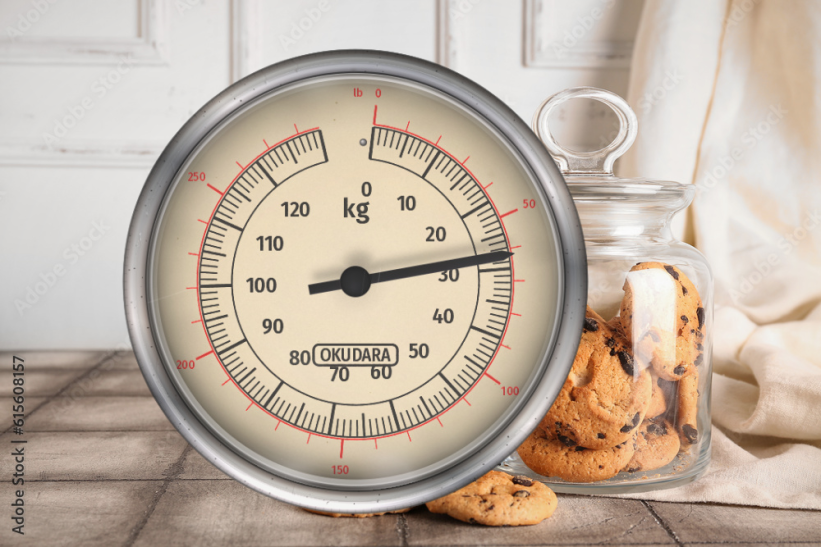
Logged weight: 28 kg
